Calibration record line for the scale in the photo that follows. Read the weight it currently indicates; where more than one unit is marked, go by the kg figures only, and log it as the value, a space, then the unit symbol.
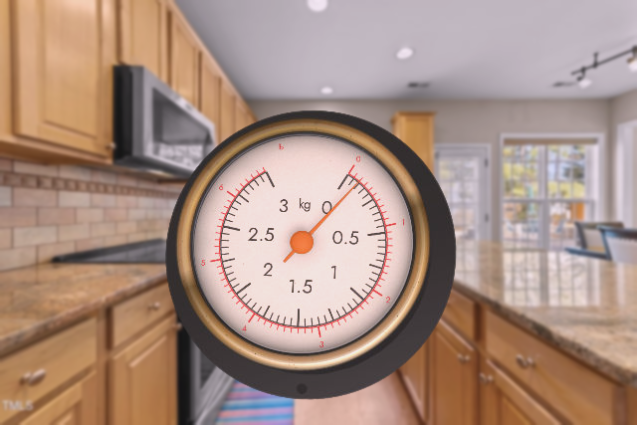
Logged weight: 0.1 kg
